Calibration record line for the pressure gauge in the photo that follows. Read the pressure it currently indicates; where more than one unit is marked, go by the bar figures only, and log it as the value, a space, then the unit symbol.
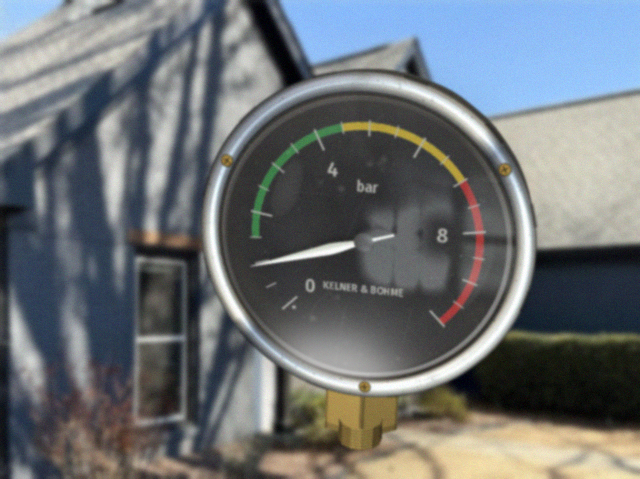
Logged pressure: 1 bar
